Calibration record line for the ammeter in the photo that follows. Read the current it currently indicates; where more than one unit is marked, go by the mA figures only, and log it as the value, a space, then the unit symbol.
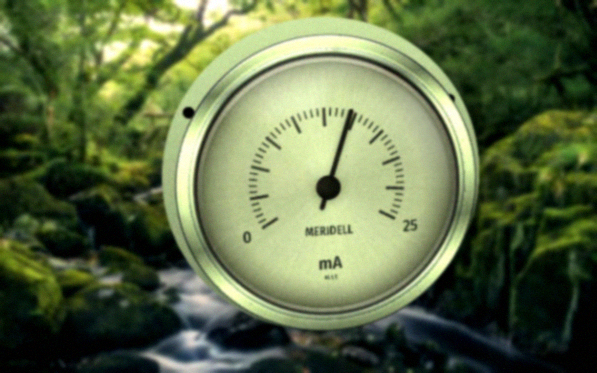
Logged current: 14.5 mA
